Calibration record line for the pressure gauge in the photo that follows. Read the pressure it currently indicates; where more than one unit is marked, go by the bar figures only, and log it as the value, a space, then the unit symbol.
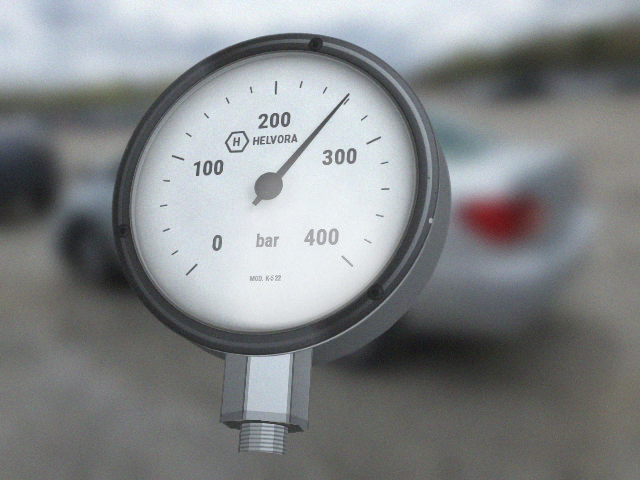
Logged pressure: 260 bar
